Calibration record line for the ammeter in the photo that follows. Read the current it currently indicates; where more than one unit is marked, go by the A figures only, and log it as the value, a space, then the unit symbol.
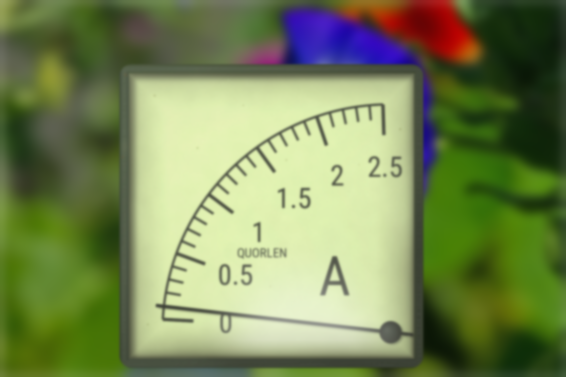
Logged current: 0.1 A
